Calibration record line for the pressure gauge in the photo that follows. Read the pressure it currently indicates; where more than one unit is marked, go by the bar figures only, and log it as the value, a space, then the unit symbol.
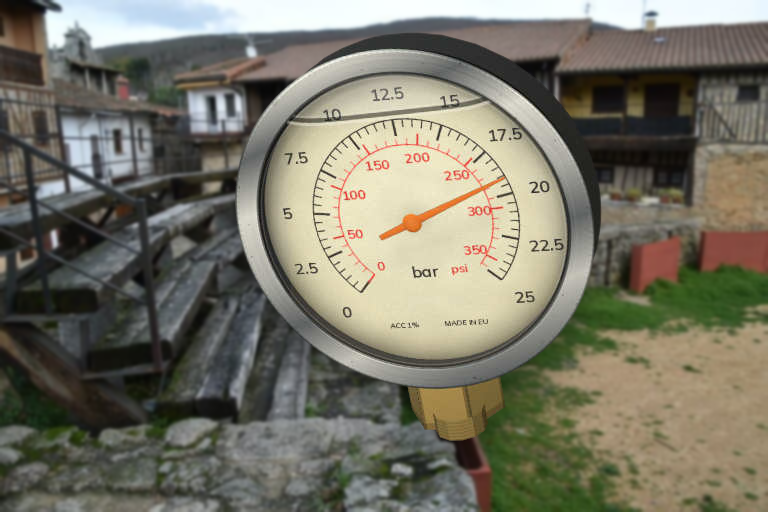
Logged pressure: 19 bar
